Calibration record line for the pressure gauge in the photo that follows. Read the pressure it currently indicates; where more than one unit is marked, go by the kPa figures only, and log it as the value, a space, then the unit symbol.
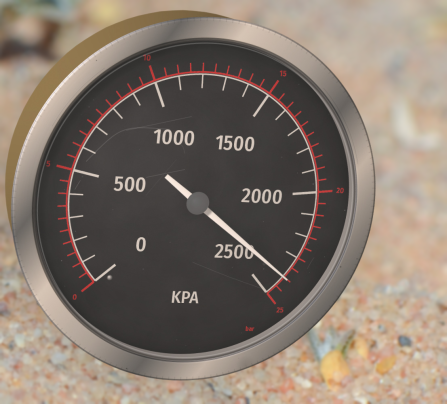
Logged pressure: 2400 kPa
